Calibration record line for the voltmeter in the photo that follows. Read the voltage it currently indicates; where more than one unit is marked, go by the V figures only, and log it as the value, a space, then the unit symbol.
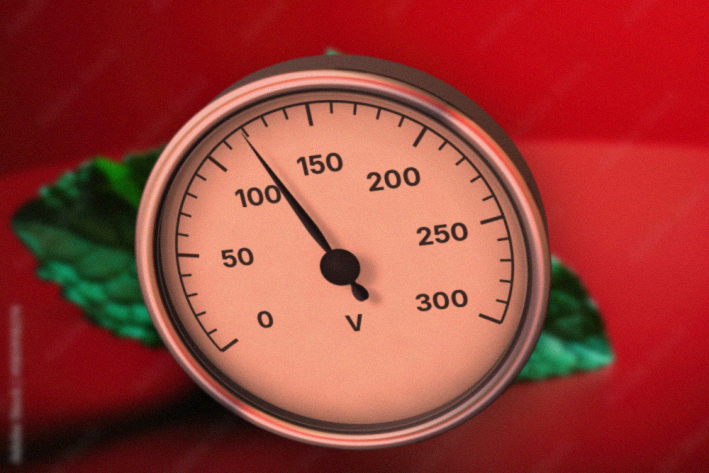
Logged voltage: 120 V
